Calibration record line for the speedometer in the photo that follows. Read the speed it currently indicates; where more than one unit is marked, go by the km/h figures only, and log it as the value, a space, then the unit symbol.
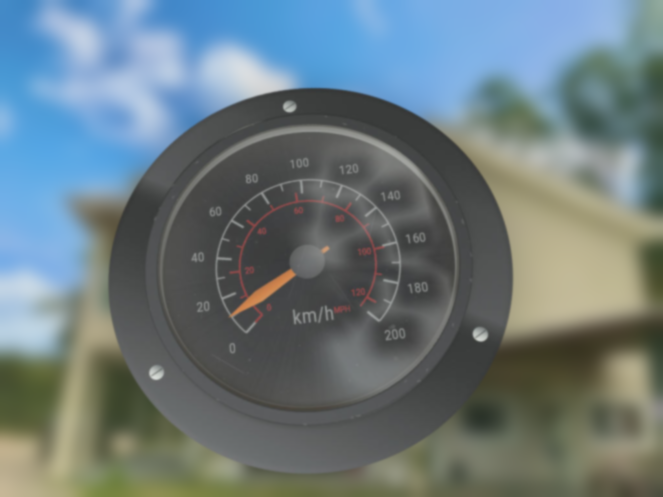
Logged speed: 10 km/h
